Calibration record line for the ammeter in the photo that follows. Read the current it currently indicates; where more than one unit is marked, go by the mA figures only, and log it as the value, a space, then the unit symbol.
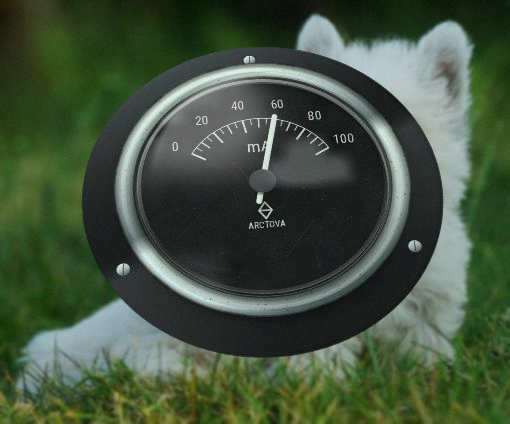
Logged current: 60 mA
